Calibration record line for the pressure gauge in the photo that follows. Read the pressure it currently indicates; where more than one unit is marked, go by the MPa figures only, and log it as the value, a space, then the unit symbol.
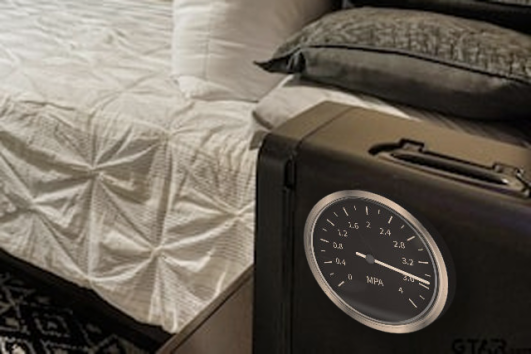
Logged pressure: 3.5 MPa
